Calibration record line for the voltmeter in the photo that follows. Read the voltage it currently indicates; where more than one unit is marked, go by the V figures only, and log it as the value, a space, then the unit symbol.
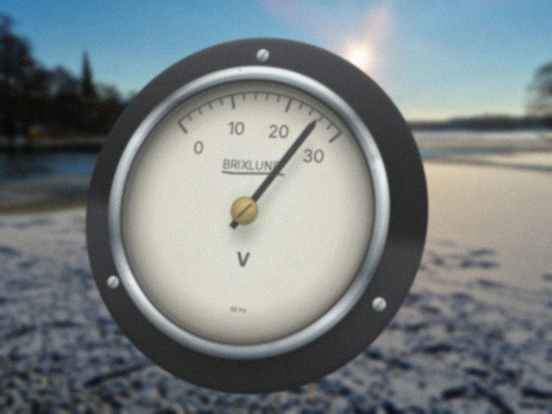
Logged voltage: 26 V
